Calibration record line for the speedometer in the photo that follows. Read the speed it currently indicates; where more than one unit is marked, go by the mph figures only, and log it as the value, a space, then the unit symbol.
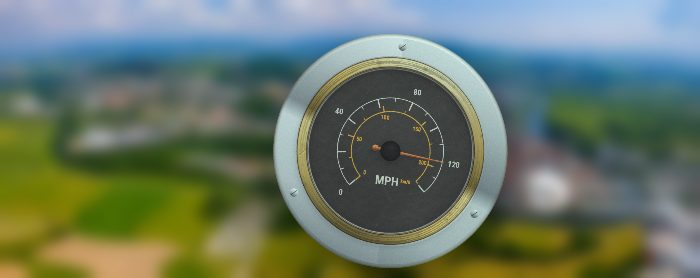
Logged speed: 120 mph
